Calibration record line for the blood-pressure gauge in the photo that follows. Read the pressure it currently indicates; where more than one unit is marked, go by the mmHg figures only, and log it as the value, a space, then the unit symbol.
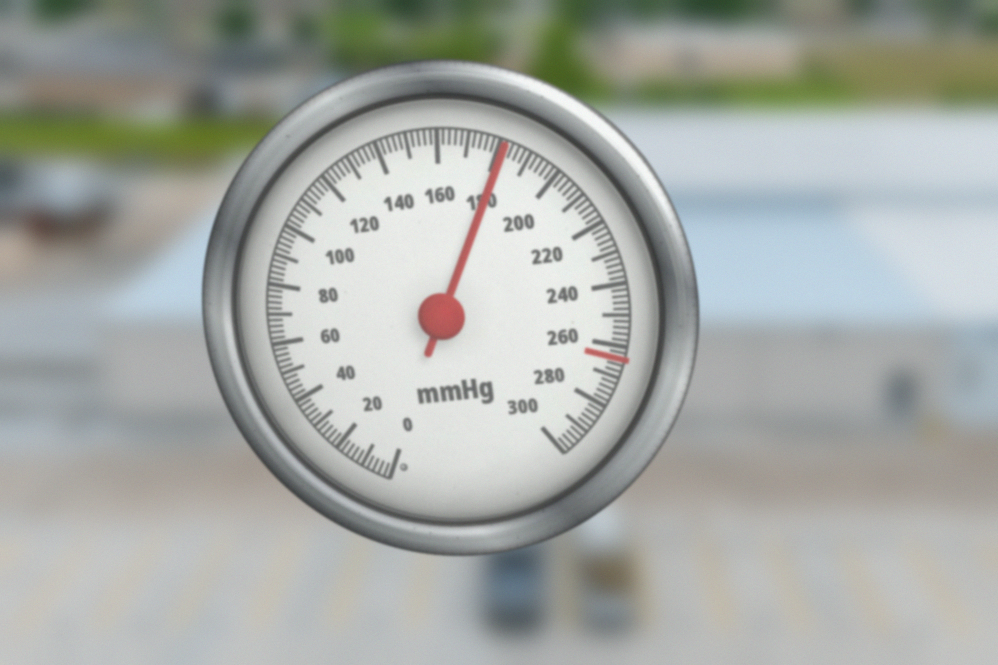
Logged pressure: 182 mmHg
